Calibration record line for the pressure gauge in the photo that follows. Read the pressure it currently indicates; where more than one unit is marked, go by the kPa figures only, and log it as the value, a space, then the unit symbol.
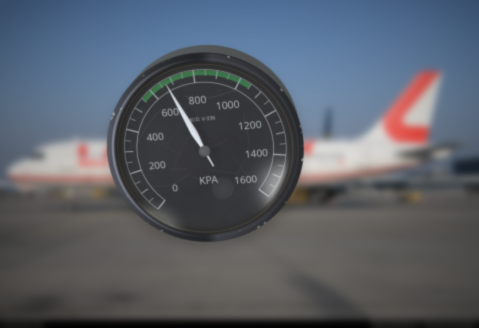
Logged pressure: 675 kPa
